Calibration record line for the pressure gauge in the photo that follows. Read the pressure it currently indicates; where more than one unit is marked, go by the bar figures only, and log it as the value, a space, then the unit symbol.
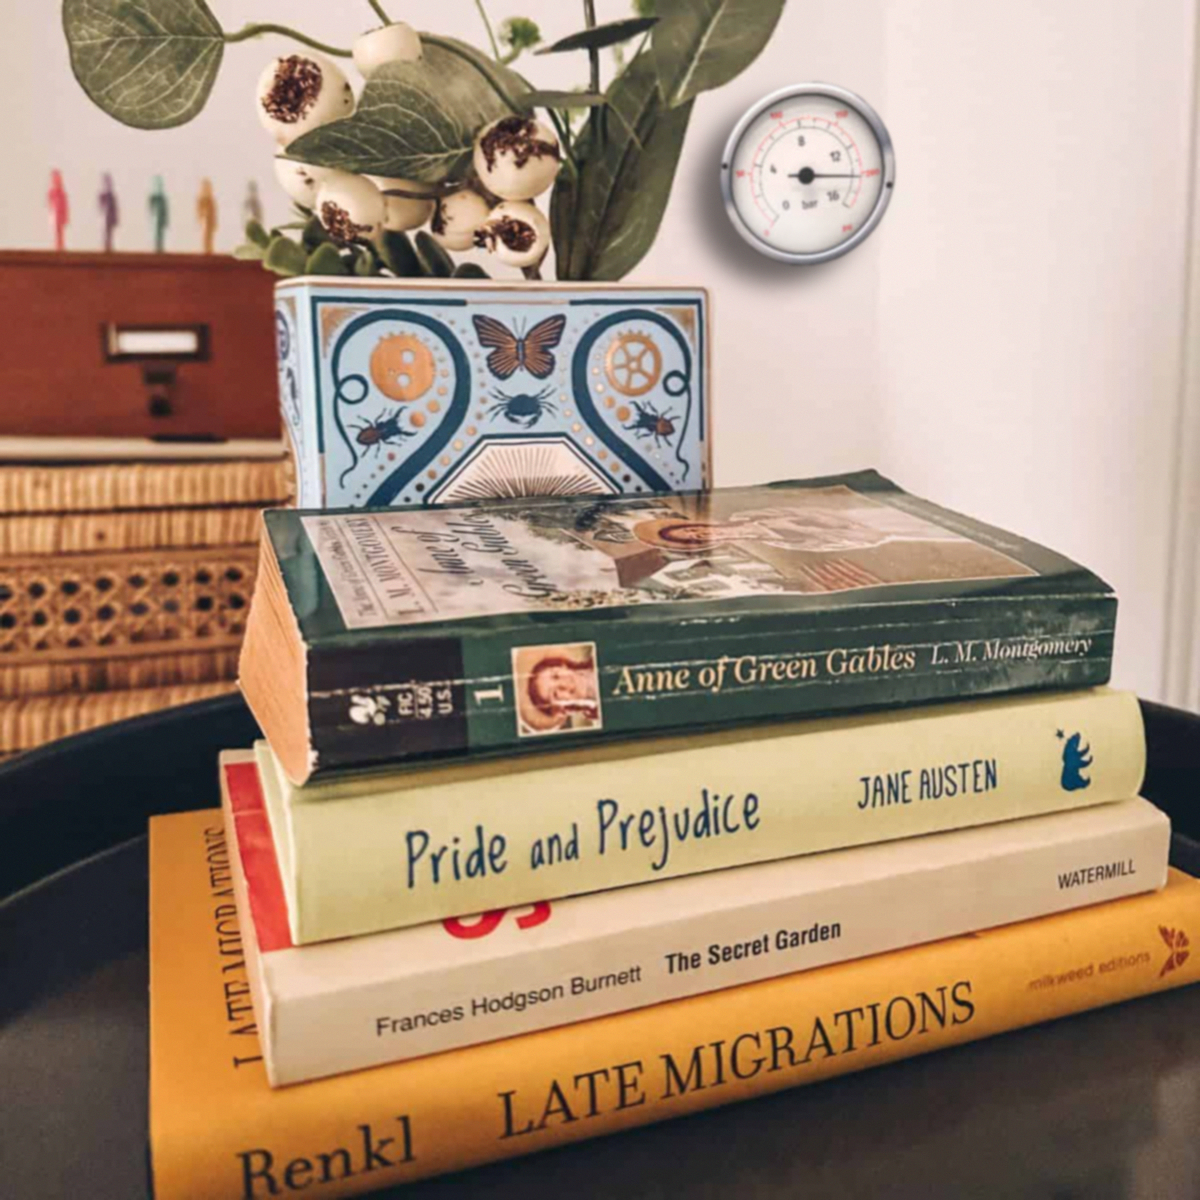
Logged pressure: 14 bar
